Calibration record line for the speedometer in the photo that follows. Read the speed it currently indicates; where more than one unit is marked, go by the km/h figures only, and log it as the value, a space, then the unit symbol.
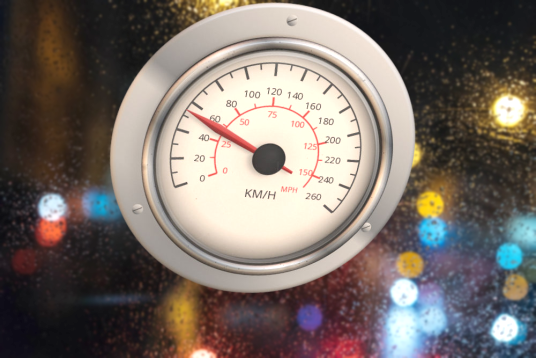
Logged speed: 55 km/h
